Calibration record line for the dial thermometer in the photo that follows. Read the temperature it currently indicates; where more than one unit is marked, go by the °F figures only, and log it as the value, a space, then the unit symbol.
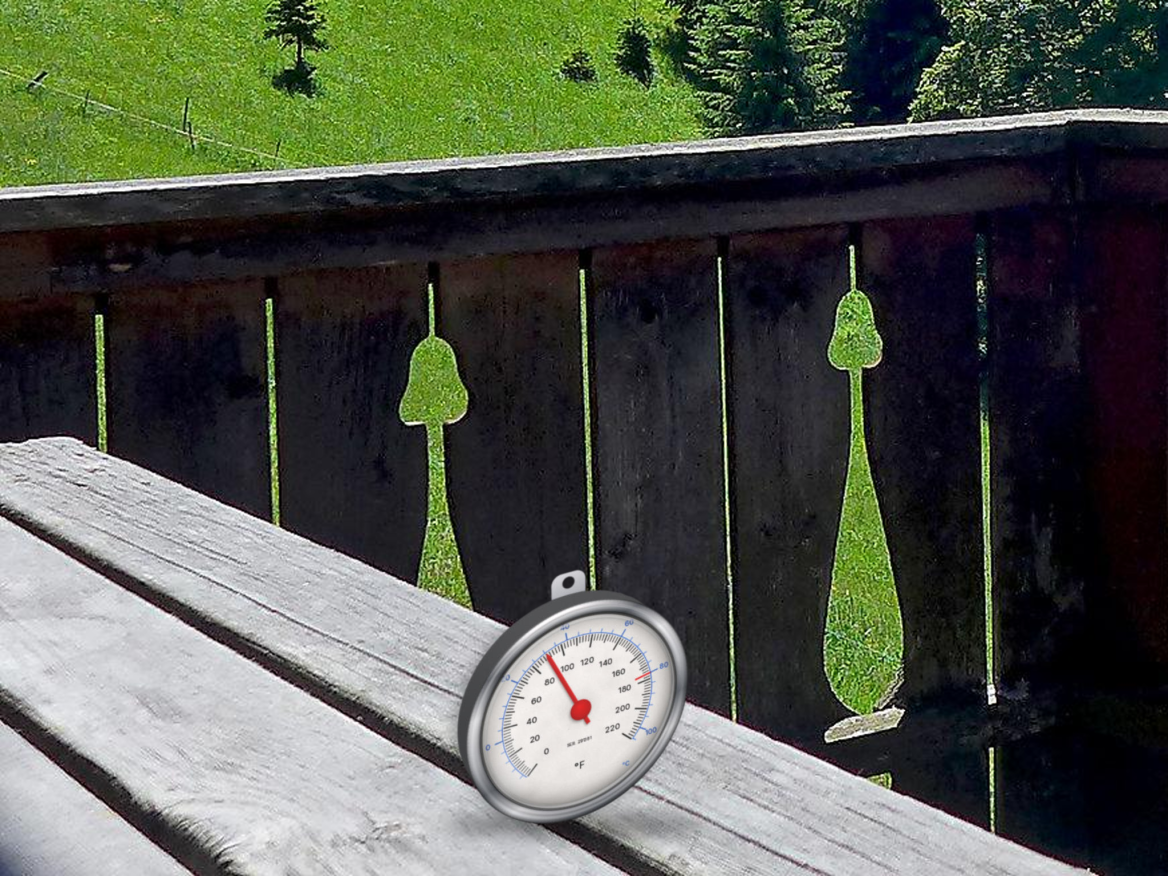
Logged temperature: 90 °F
